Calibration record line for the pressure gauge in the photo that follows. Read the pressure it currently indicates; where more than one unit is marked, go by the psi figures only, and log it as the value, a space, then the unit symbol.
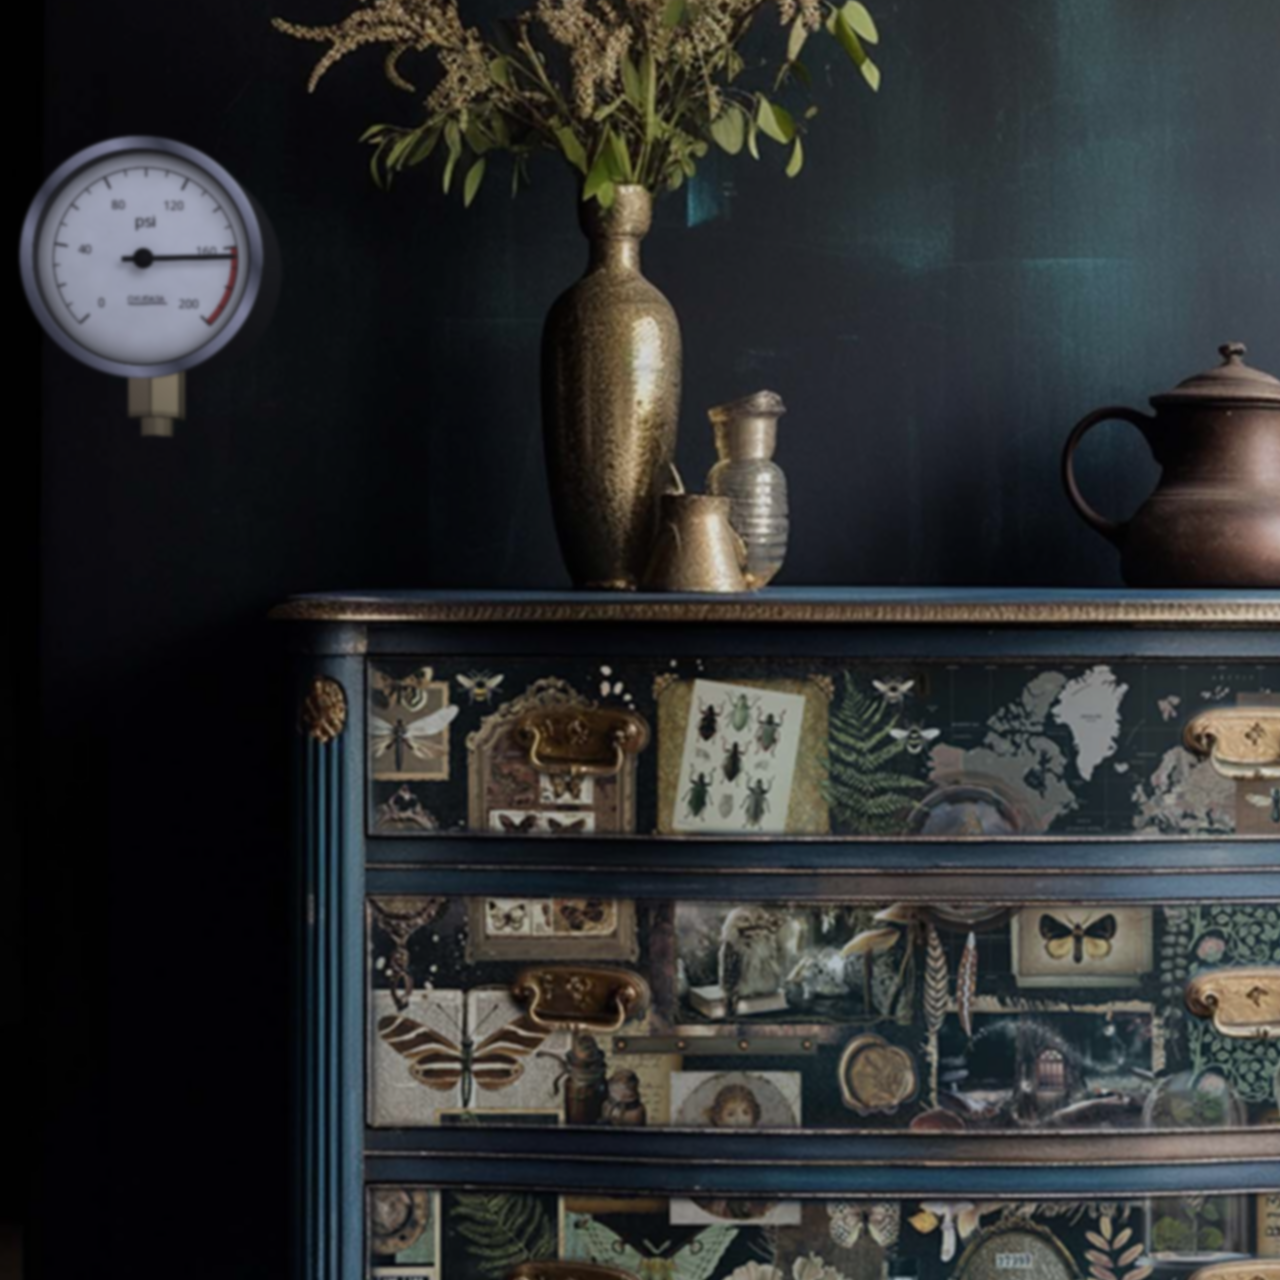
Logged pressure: 165 psi
